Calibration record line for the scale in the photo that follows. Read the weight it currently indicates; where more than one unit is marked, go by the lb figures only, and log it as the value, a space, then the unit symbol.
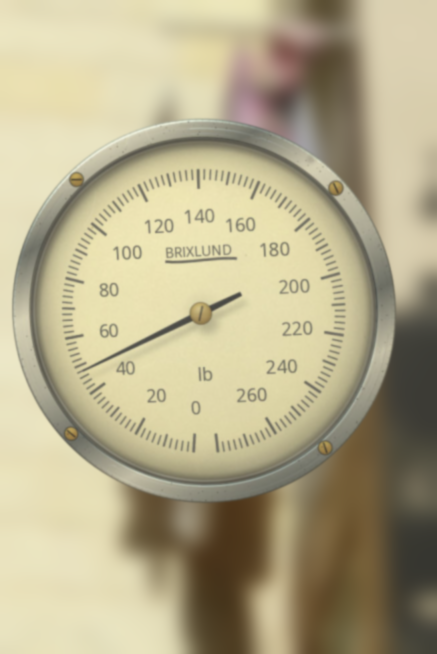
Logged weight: 48 lb
